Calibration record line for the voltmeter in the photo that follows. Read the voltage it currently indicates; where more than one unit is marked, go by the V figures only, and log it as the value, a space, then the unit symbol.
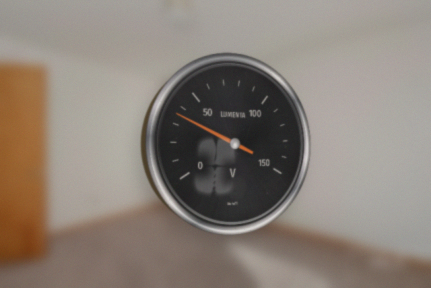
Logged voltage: 35 V
